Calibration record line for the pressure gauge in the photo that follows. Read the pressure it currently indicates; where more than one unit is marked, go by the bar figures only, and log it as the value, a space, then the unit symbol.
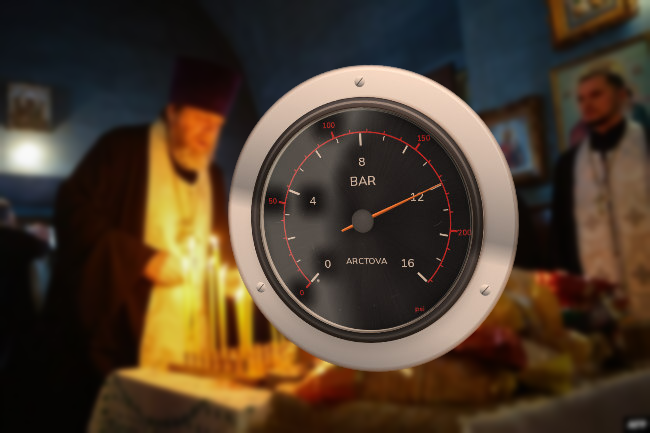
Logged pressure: 12 bar
